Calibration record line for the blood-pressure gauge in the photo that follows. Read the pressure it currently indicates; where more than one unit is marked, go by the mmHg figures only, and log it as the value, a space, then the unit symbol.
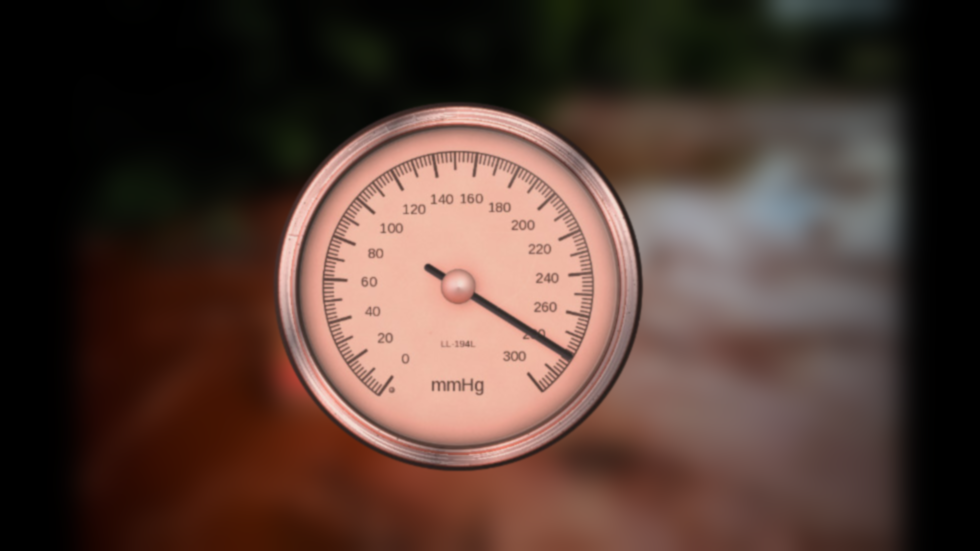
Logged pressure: 280 mmHg
